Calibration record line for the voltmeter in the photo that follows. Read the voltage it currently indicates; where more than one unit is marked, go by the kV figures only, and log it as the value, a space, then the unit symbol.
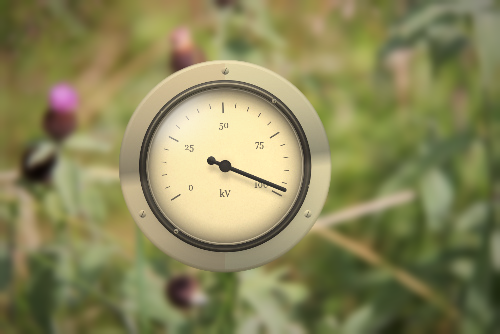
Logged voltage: 97.5 kV
